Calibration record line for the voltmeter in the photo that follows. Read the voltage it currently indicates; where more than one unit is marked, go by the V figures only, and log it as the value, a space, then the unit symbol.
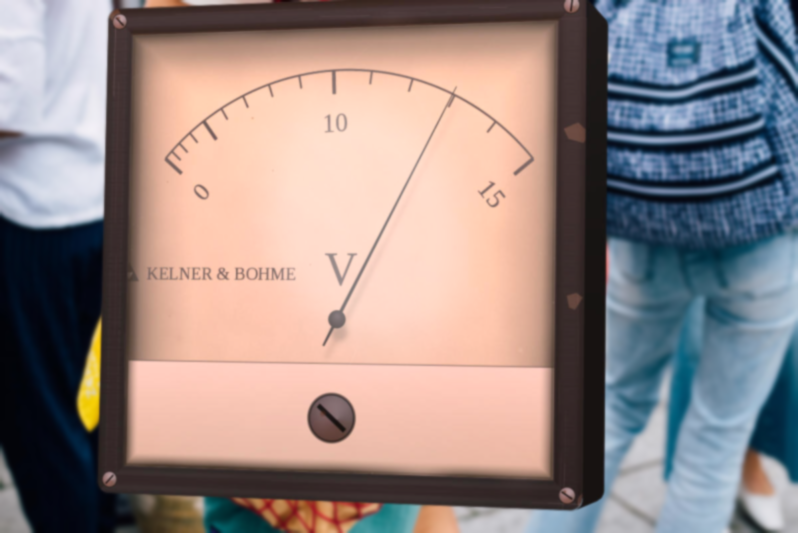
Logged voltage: 13 V
